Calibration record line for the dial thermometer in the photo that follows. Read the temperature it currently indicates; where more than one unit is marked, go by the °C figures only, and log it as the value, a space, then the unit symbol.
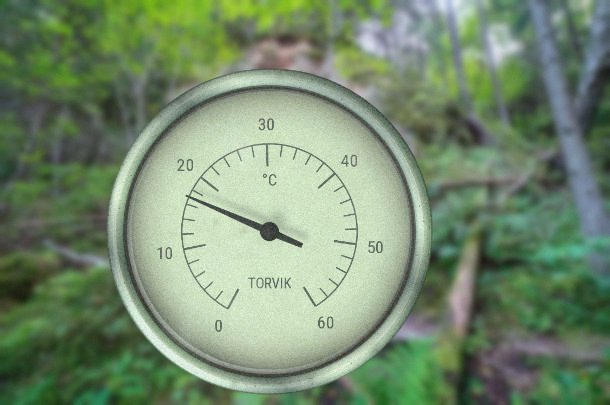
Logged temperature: 17 °C
